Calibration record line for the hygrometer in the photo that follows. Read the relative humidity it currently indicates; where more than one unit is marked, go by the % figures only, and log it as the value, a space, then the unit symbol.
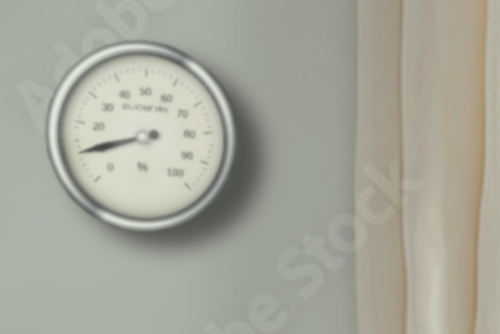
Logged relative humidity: 10 %
